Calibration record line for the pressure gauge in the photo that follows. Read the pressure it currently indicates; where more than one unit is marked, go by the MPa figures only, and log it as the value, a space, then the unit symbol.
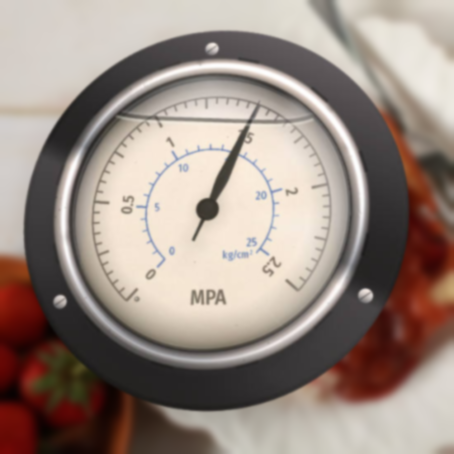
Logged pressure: 1.5 MPa
